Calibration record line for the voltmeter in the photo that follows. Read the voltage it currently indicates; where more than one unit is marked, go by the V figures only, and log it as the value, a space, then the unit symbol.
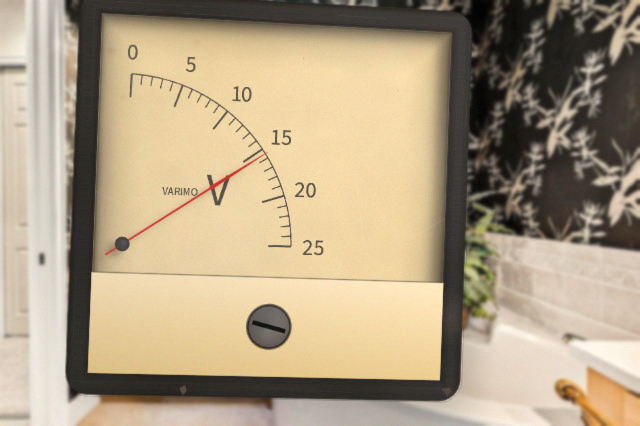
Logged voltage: 15.5 V
